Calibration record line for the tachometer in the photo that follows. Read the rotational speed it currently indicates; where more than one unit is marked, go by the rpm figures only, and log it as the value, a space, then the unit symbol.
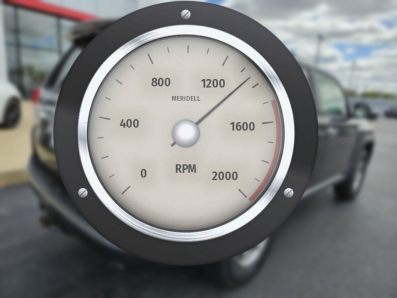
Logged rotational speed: 1350 rpm
